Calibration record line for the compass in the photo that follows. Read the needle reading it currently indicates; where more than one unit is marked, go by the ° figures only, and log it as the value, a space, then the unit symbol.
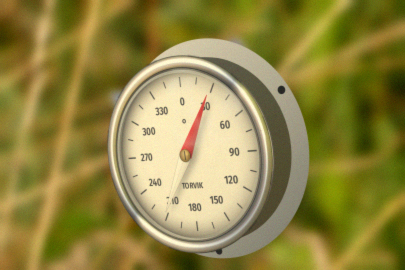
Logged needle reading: 30 °
